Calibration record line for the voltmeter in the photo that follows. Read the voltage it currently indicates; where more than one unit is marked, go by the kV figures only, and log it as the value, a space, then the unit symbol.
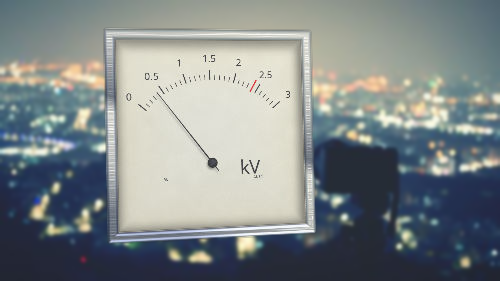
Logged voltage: 0.4 kV
